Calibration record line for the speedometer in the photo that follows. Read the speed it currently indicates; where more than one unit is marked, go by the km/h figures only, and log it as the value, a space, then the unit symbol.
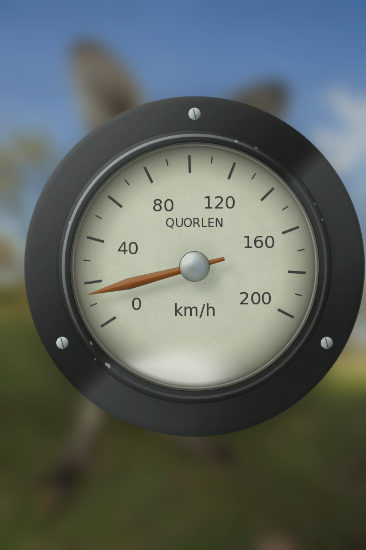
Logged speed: 15 km/h
